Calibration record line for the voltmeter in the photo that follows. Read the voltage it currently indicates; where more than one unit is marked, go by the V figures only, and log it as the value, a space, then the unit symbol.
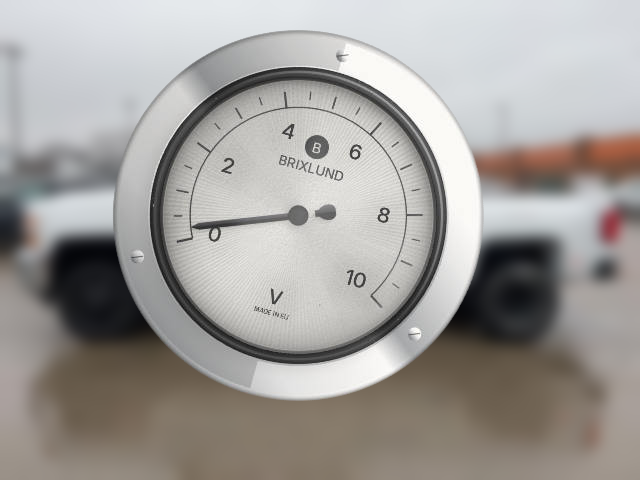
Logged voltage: 0.25 V
